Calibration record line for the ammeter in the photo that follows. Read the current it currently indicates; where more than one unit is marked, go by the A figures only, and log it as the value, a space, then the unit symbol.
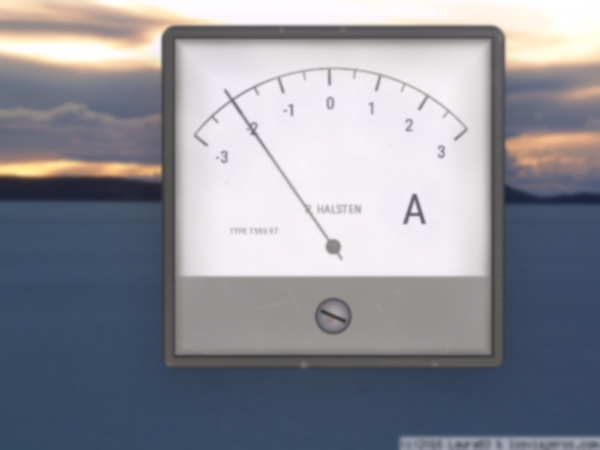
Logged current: -2 A
